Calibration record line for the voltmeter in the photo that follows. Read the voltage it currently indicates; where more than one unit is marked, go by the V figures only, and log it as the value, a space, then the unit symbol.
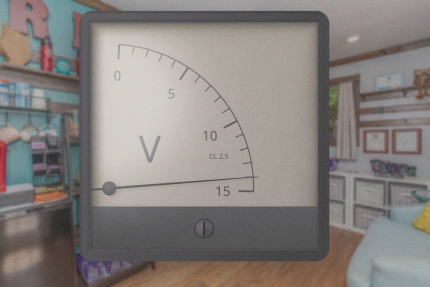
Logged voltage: 14 V
